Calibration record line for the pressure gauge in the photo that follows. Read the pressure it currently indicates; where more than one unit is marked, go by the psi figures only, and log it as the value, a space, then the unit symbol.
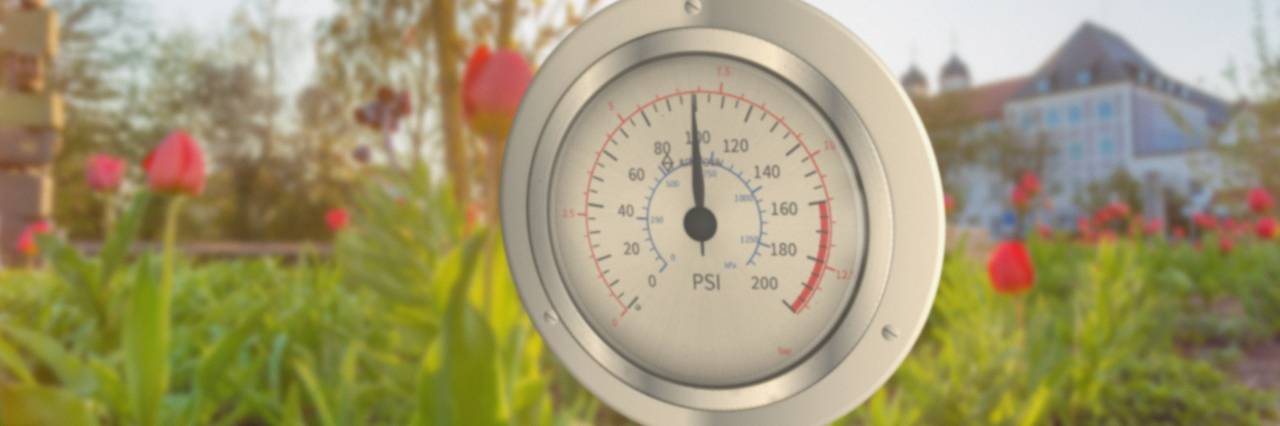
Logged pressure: 100 psi
